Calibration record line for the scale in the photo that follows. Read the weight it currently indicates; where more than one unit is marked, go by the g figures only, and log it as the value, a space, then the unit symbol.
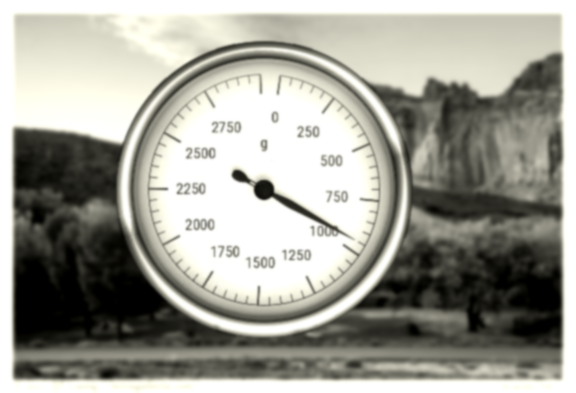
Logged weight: 950 g
